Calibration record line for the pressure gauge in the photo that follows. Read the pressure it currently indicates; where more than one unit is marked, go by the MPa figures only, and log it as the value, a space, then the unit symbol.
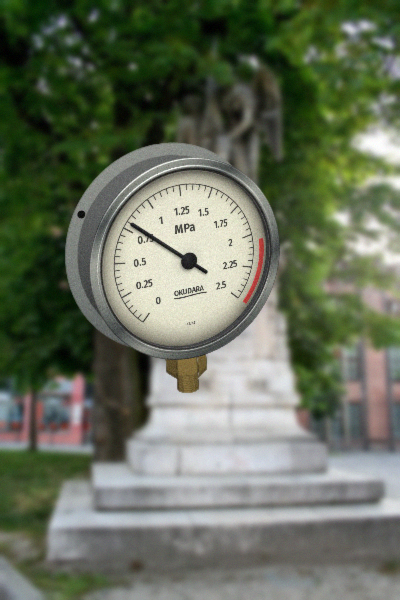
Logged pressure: 0.8 MPa
